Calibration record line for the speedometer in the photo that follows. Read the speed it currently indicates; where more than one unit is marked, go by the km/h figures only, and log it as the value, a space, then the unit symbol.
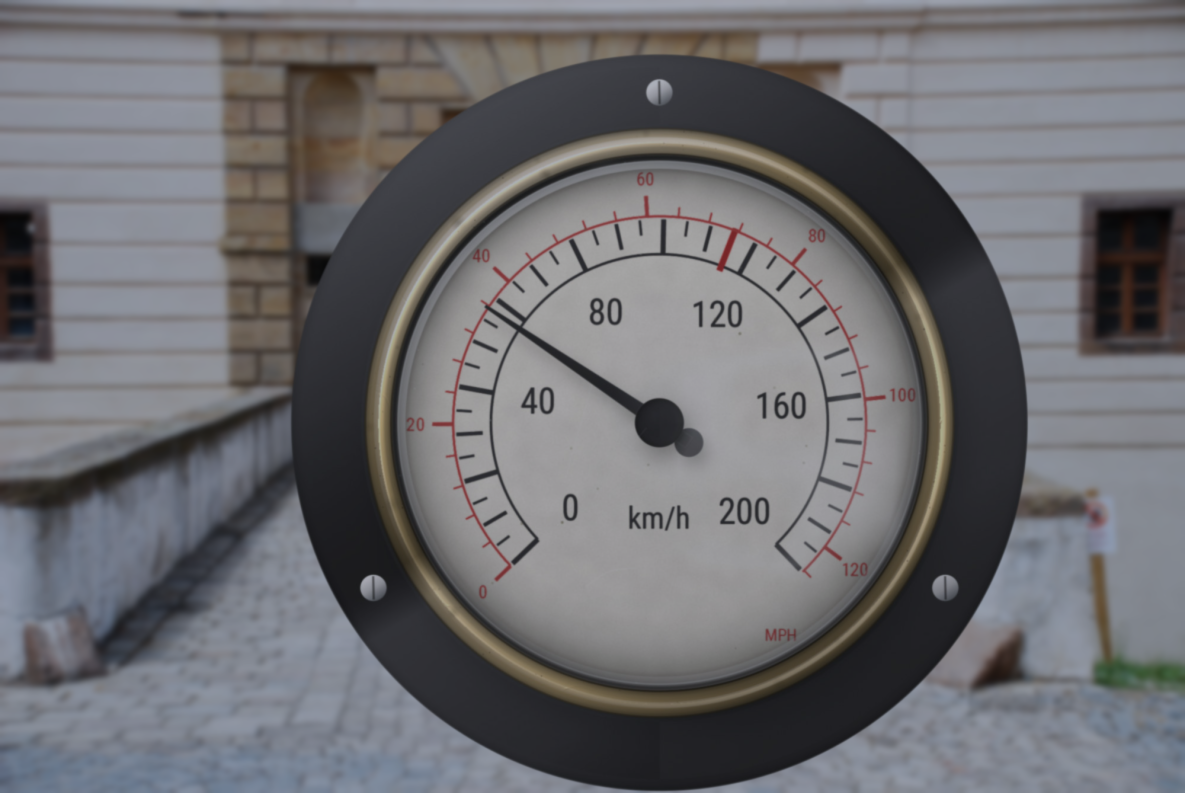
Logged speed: 57.5 km/h
